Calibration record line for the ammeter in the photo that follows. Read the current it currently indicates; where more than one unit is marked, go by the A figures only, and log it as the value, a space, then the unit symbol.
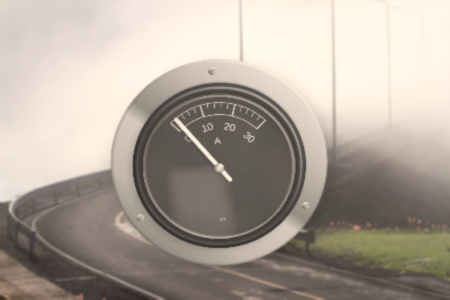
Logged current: 2 A
